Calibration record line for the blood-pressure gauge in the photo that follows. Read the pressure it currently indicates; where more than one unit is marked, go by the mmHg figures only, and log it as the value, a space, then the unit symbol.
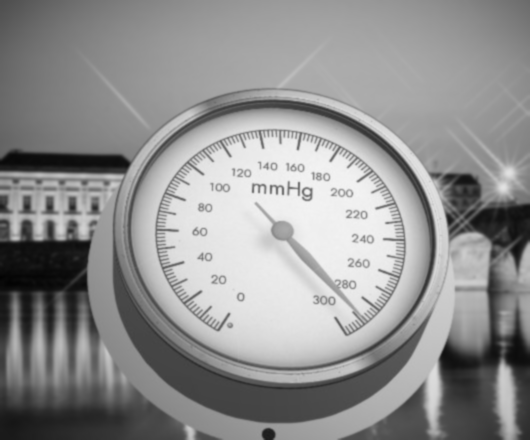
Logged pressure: 290 mmHg
